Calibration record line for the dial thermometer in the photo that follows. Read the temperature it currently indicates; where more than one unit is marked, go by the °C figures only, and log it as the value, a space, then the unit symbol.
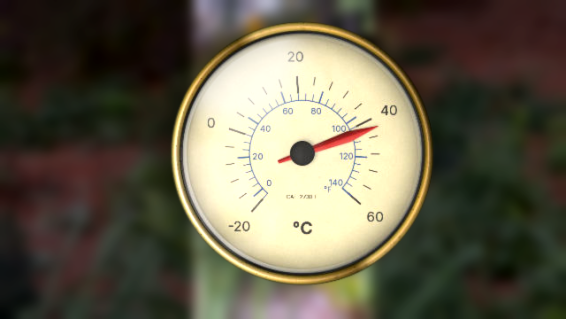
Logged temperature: 42 °C
